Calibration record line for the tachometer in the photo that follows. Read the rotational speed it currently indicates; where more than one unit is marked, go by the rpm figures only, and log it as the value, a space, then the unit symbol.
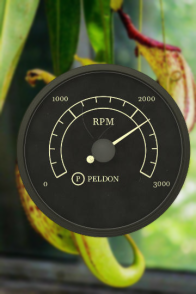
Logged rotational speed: 2200 rpm
